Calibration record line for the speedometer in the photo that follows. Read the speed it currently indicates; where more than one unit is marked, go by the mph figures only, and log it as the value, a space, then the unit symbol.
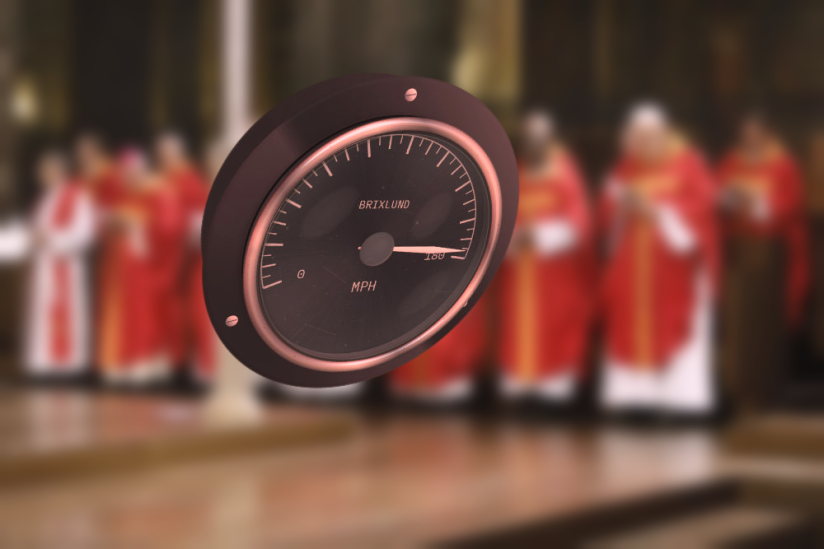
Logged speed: 175 mph
